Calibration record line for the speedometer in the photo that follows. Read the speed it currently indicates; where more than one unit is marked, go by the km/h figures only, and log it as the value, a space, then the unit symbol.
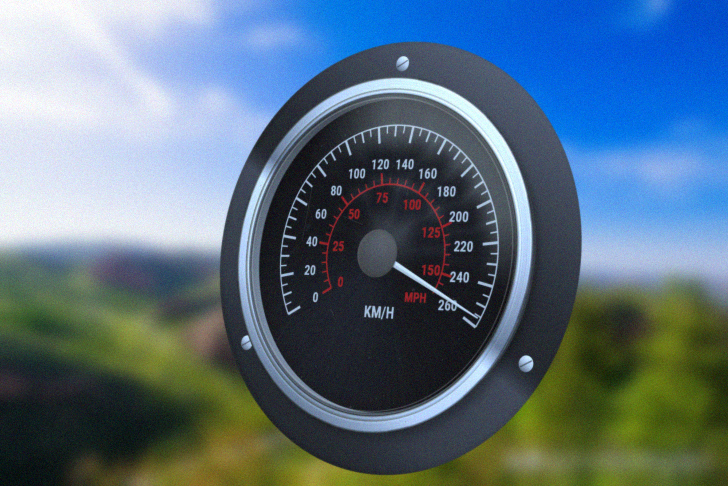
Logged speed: 255 km/h
